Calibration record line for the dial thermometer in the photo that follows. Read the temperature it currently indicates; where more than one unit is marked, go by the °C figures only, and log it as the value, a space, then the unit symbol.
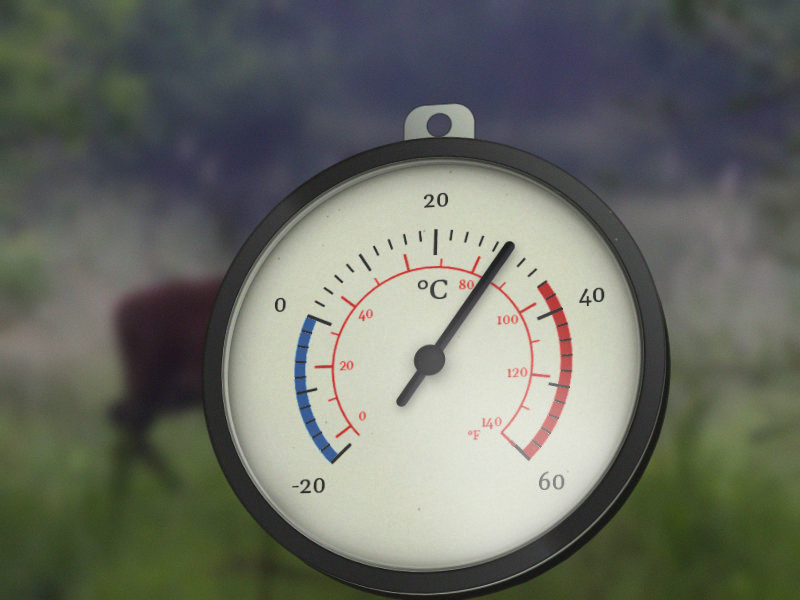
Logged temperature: 30 °C
